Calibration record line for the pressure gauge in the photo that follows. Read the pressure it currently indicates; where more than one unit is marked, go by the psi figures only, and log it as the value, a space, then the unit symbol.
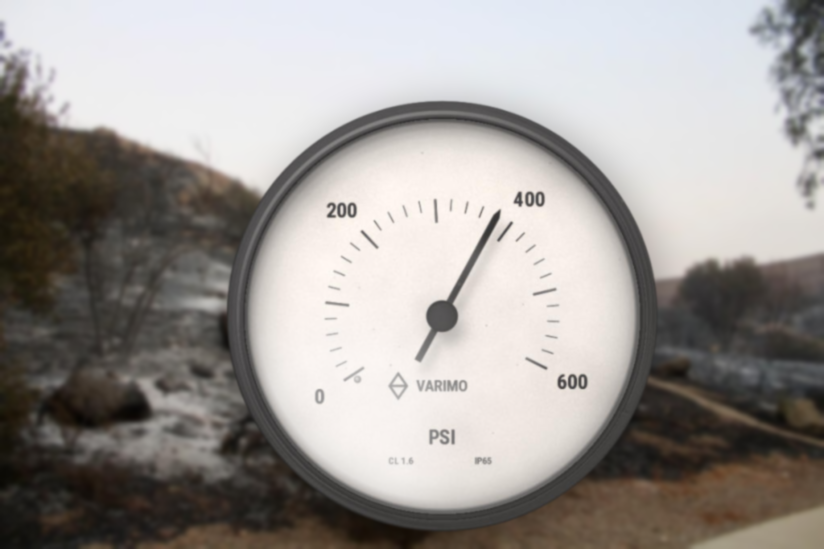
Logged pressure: 380 psi
